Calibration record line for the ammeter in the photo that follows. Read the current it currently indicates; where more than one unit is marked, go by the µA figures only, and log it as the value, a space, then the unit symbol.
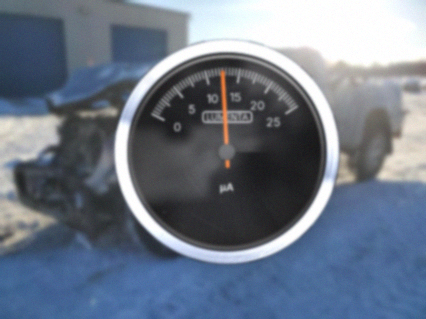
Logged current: 12.5 µA
